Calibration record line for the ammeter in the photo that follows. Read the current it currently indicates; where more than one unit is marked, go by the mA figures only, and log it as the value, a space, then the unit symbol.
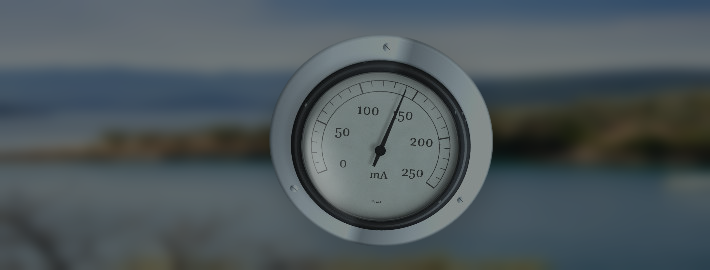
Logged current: 140 mA
